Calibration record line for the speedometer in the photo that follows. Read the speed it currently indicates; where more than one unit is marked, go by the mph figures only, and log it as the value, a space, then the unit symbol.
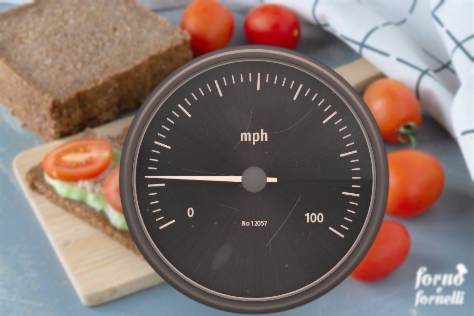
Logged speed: 12 mph
